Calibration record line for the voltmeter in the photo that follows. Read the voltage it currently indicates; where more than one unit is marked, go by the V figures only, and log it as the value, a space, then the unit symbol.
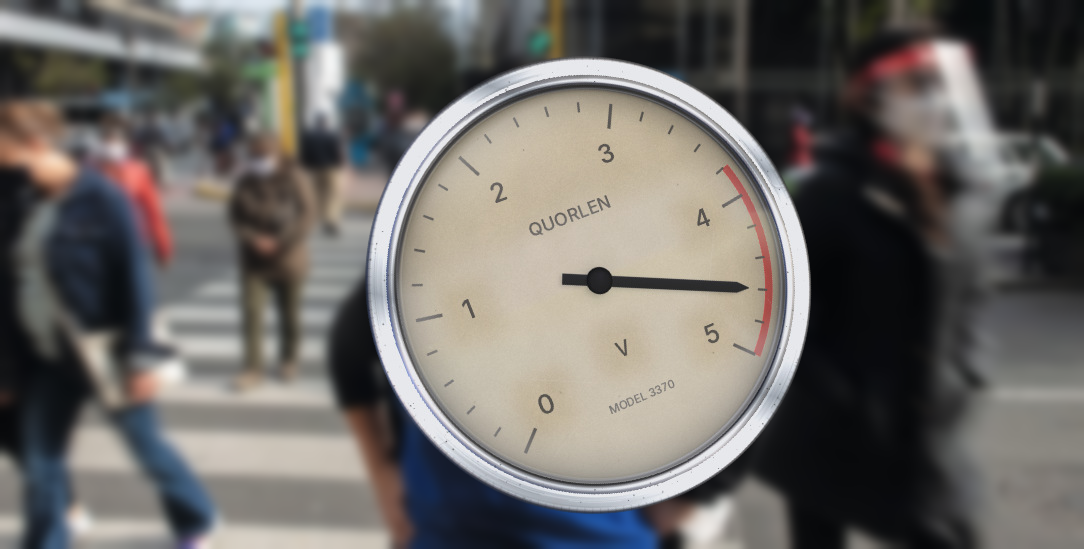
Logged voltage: 4.6 V
